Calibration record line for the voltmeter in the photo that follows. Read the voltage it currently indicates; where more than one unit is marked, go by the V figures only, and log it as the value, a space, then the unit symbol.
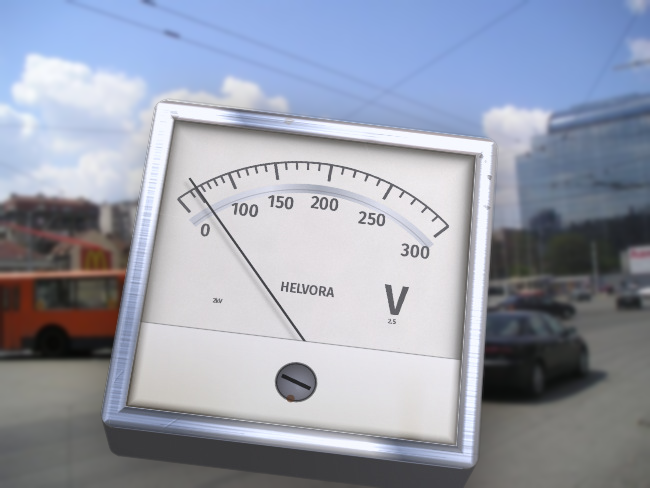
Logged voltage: 50 V
